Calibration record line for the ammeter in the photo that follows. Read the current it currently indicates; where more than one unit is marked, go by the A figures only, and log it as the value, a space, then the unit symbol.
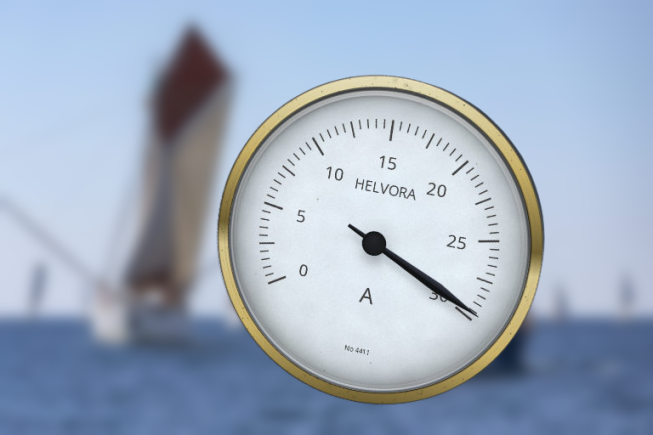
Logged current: 29.5 A
